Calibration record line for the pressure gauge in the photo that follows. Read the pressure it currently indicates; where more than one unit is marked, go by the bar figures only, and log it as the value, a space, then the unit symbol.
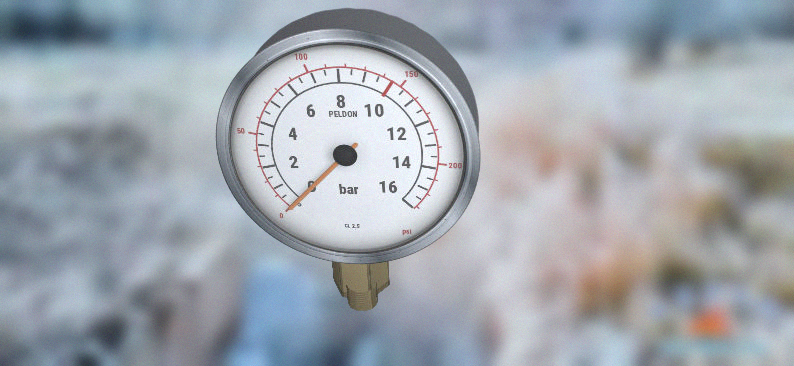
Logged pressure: 0 bar
